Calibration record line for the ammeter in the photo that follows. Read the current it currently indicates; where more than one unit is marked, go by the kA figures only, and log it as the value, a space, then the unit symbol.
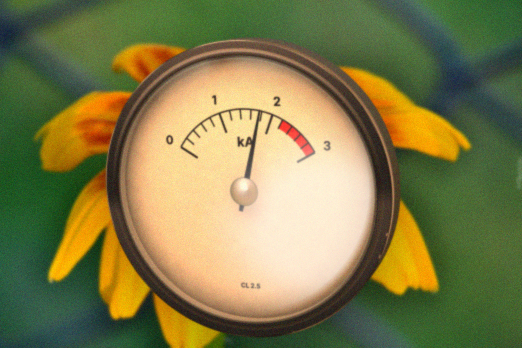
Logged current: 1.8 kA
